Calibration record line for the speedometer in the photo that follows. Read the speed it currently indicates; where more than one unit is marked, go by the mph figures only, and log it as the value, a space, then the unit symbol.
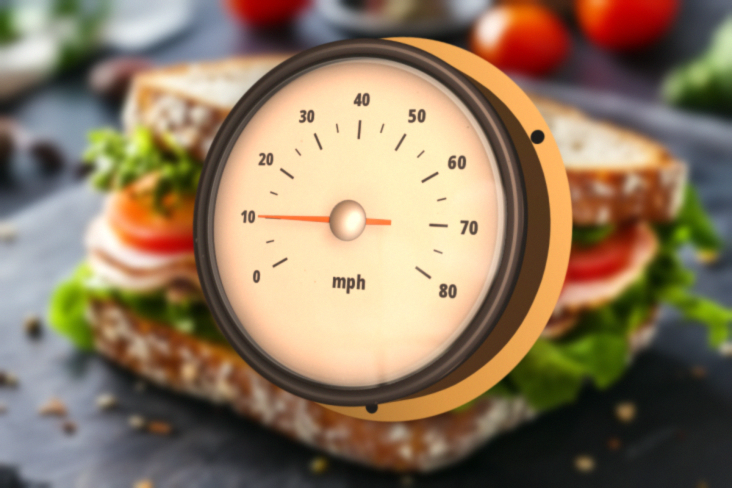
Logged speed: 10 mph
